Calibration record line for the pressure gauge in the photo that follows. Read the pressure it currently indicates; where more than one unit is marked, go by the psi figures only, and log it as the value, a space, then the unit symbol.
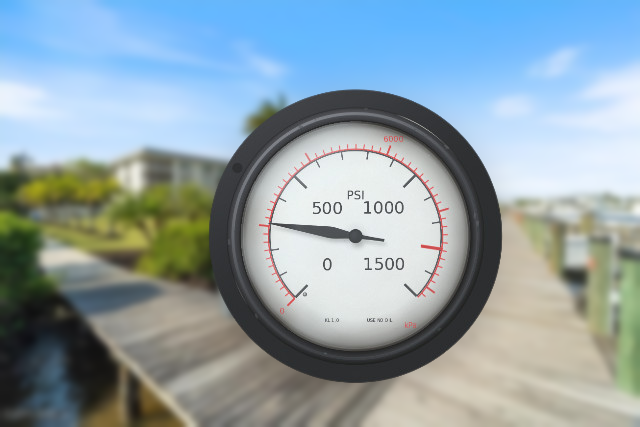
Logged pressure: 300 psi
